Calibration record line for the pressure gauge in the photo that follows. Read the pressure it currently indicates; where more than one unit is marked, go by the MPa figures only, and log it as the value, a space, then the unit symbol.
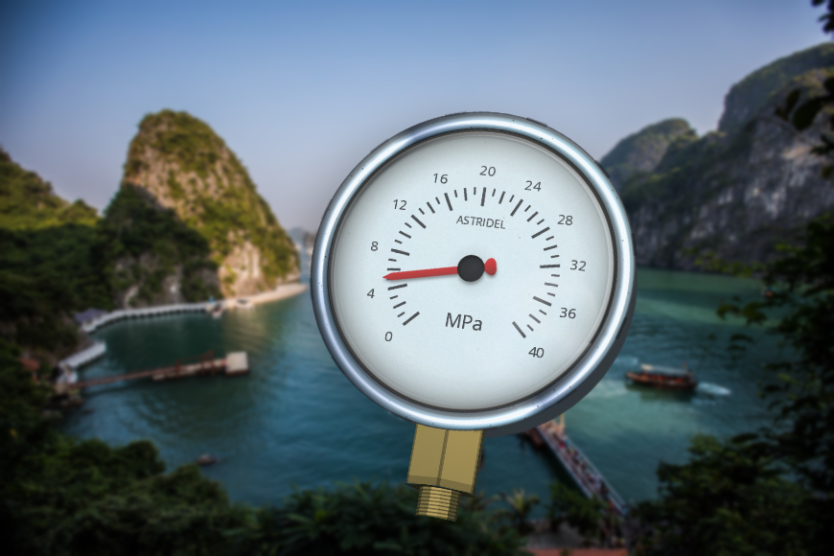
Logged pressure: 5 MPa
